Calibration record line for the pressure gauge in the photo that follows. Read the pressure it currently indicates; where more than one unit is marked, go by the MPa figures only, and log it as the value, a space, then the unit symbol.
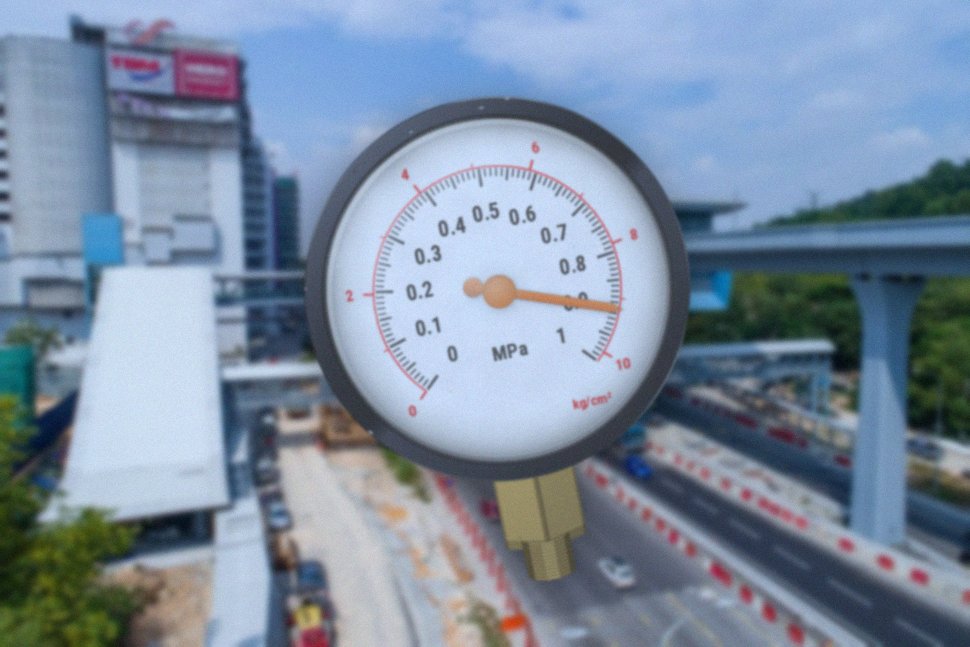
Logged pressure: 0.9 MPa
